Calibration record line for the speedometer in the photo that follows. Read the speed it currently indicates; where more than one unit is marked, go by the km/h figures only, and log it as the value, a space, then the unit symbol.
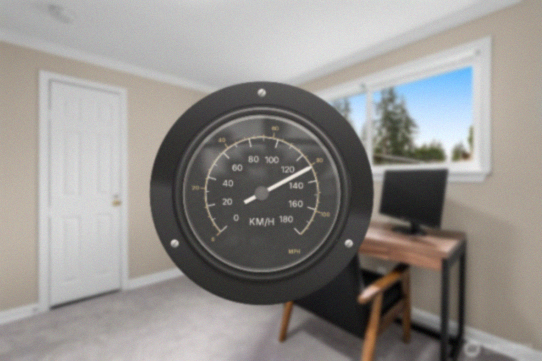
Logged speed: 130 km/h
